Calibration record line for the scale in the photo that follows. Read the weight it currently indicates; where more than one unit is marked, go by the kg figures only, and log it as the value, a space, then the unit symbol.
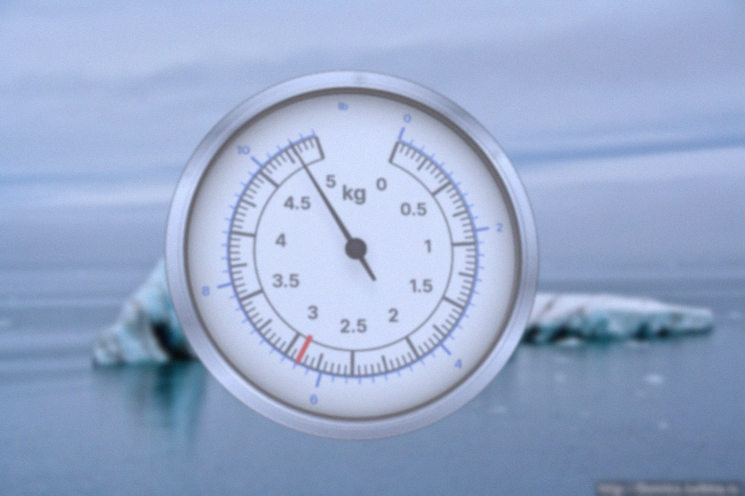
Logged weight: 4.8 kg
